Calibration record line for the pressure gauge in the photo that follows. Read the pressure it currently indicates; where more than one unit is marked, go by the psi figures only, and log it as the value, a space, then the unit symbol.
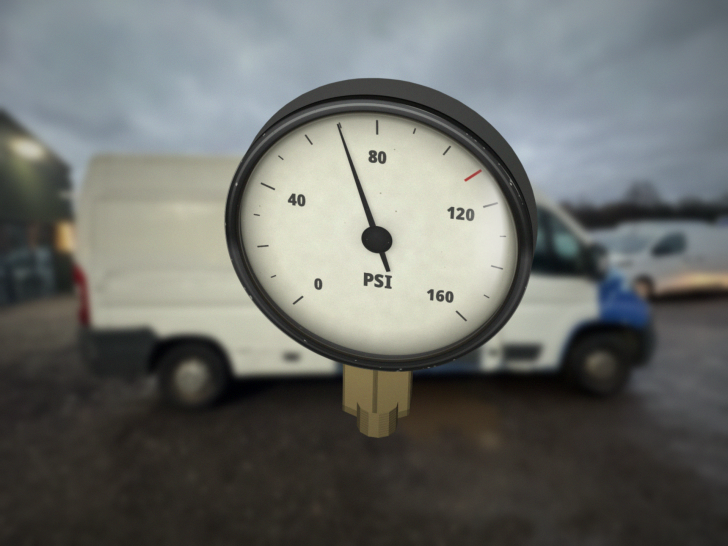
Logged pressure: 70 psi
